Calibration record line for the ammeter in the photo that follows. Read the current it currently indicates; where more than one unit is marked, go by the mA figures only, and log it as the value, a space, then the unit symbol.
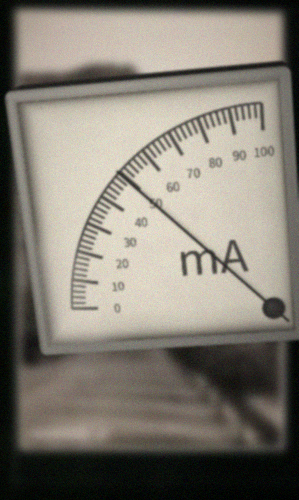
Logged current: 50 mA
